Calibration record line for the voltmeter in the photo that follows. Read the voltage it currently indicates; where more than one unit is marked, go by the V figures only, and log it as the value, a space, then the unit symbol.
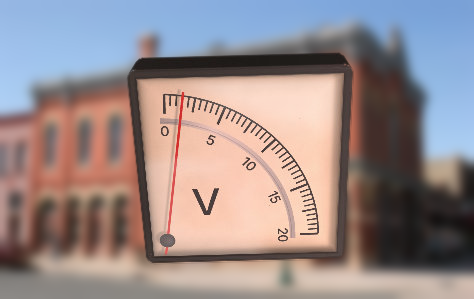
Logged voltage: 1.5 V
